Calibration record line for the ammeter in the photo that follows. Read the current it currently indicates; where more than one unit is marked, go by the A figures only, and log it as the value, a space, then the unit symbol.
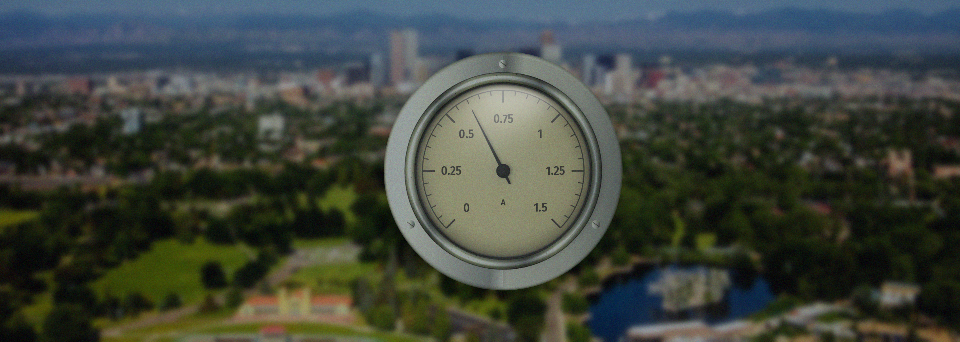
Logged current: 0.6 A
